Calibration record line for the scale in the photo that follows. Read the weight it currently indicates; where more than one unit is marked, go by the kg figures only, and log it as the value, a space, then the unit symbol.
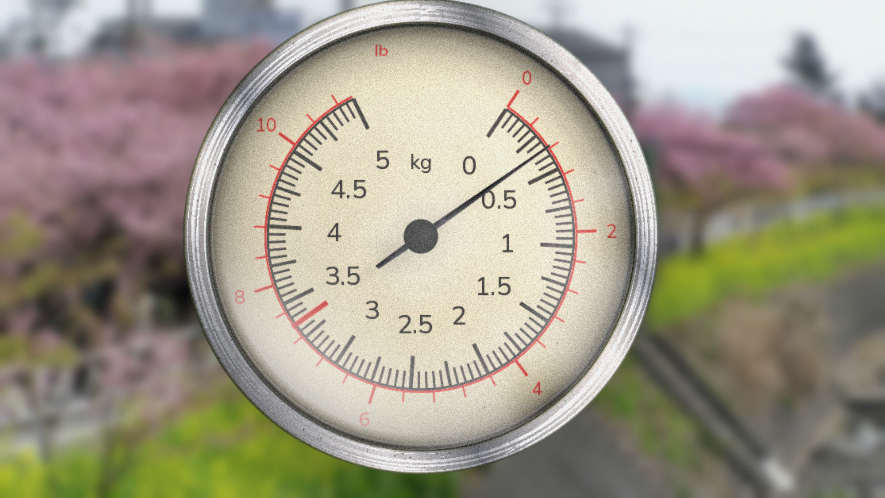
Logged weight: 0.35 kg
